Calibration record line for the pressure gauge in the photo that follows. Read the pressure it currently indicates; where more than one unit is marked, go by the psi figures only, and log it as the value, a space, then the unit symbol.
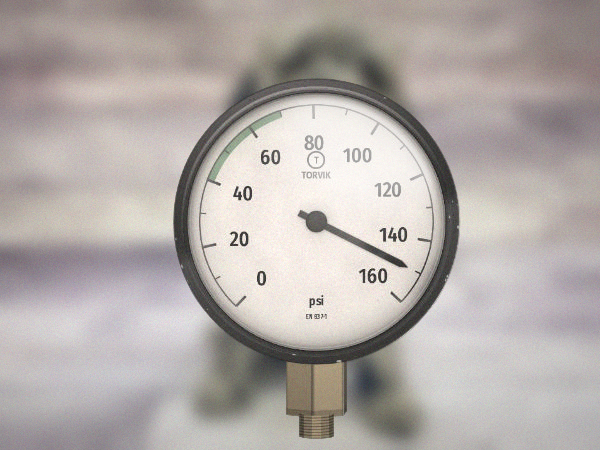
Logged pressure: 150 psi
